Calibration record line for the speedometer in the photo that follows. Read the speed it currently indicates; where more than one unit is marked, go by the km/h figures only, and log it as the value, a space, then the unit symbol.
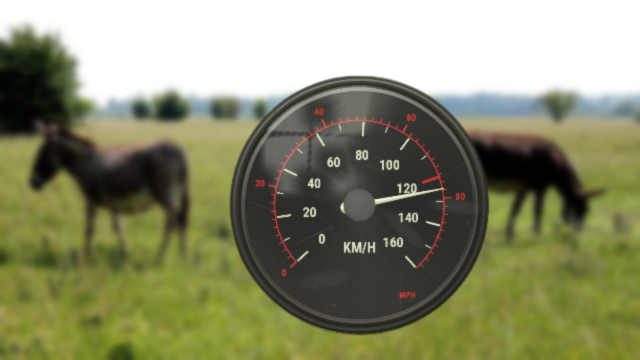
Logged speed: 125 km/h
